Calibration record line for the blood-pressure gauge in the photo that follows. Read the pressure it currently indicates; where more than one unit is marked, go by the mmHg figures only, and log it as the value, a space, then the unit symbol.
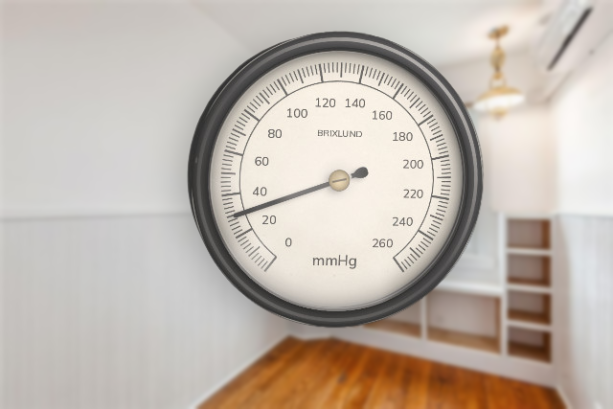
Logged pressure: 30 mmHg
